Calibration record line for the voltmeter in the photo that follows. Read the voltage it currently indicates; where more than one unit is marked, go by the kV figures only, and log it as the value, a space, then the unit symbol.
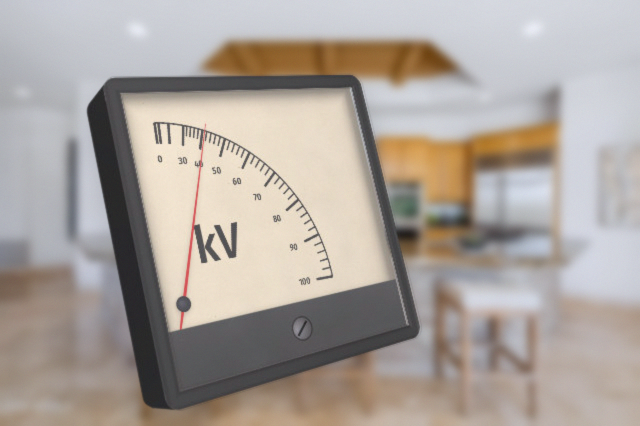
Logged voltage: 40 kV
